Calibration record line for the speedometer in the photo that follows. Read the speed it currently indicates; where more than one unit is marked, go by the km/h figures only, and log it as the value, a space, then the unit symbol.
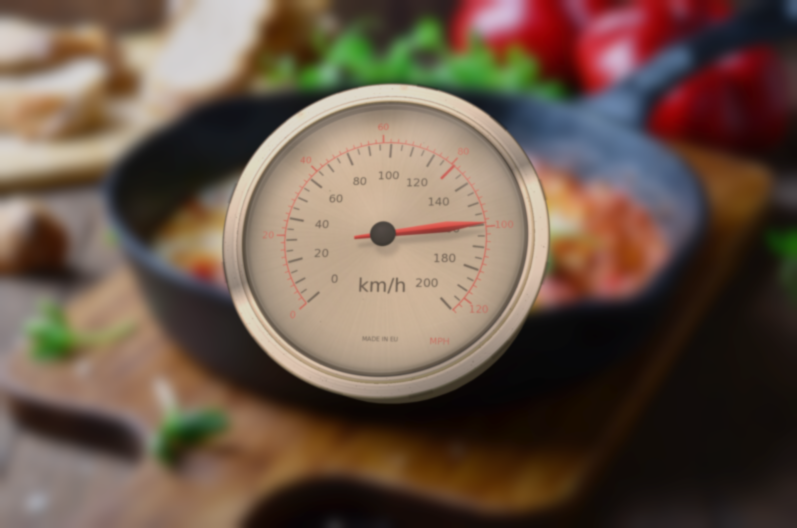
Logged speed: 160 km/h
